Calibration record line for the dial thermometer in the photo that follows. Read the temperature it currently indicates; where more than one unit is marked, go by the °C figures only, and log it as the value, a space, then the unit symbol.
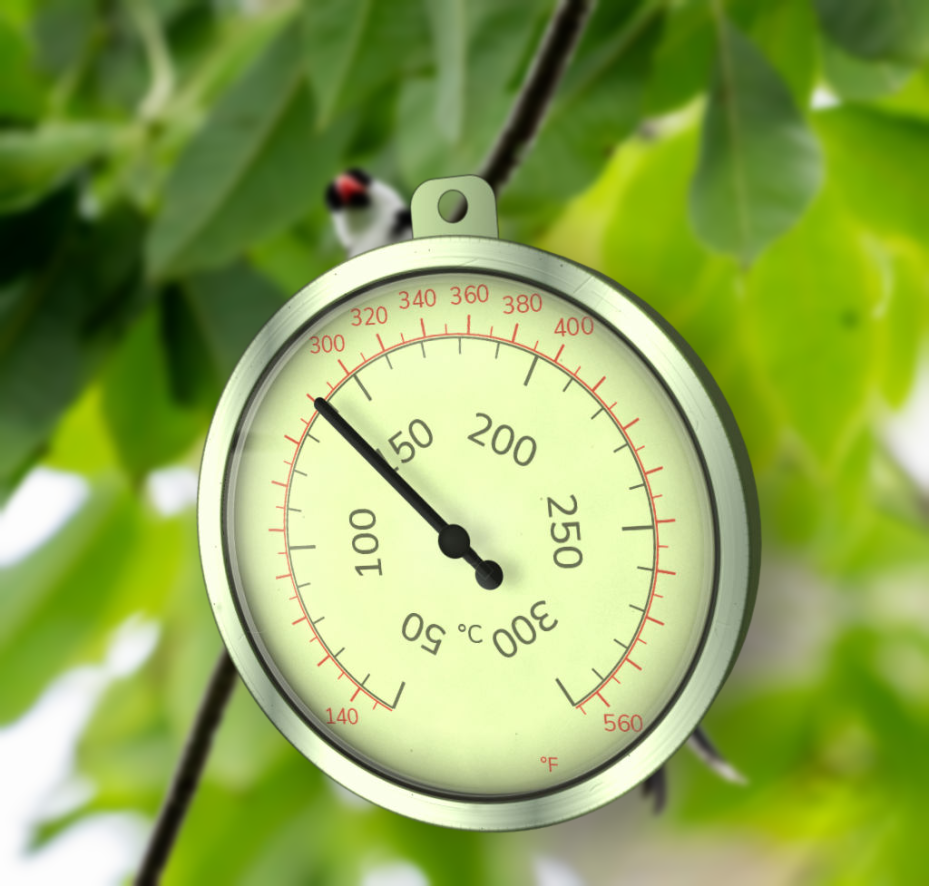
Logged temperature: 140 °C
